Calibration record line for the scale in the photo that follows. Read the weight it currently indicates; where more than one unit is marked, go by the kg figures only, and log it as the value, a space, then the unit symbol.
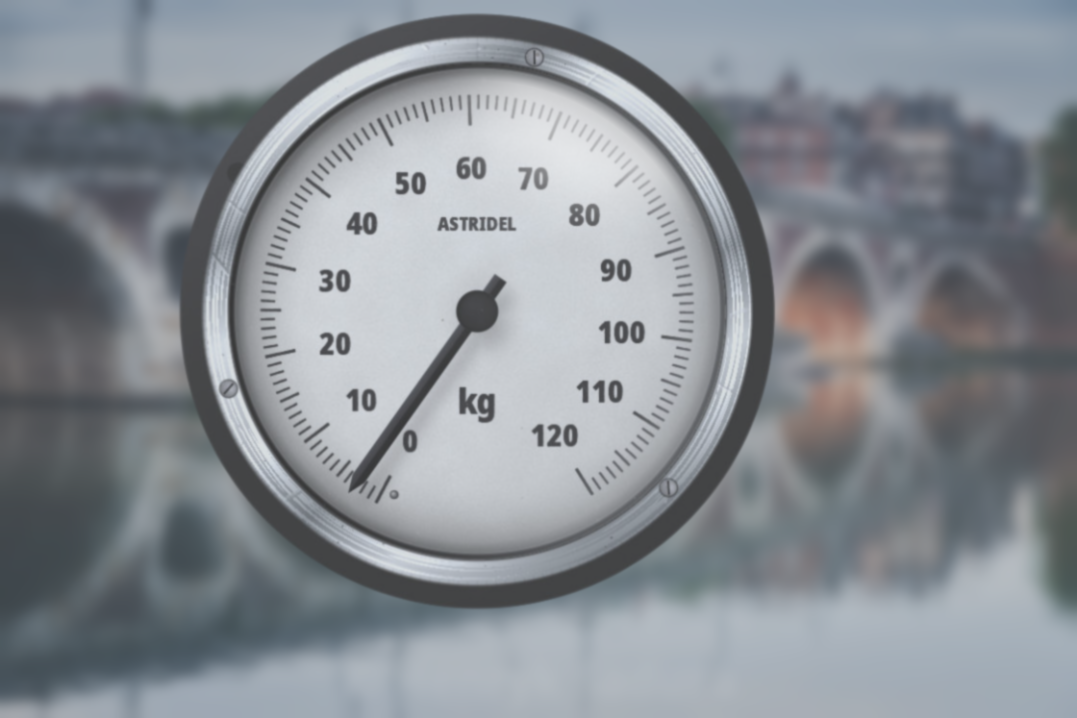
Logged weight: 3 kg
